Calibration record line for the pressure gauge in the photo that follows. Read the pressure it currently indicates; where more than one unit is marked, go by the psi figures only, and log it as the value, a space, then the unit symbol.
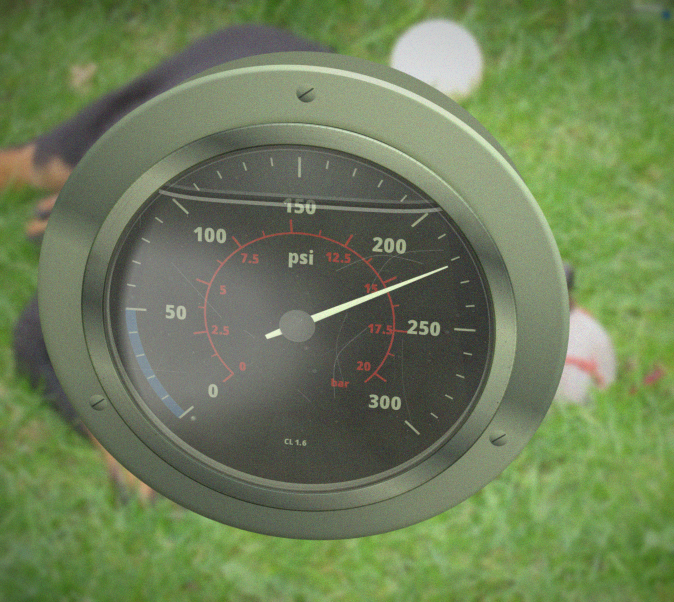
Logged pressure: 220 psi
